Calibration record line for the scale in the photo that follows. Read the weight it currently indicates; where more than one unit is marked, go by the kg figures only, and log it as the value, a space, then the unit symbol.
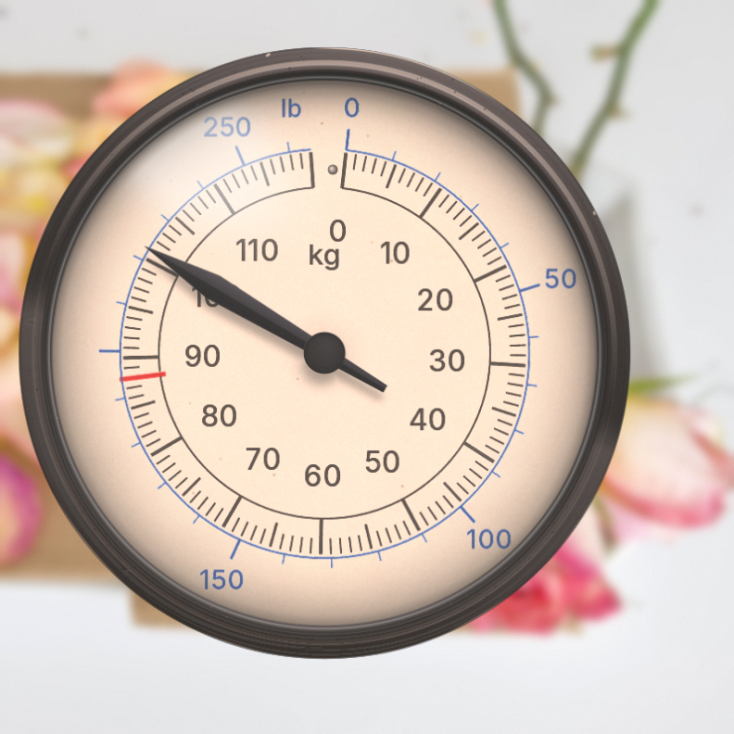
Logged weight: 101 kg
